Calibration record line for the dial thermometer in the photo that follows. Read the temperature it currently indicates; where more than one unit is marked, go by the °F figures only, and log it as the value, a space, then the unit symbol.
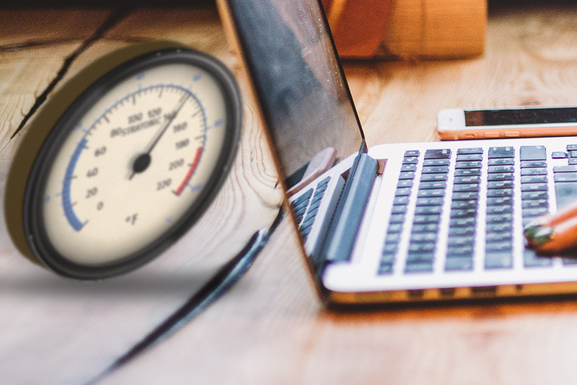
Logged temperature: 140 °F
